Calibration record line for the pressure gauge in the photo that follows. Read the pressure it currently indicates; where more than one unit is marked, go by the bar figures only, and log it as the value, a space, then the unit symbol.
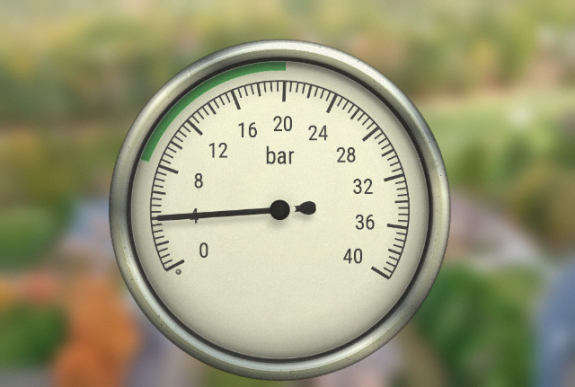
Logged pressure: 4 bar
